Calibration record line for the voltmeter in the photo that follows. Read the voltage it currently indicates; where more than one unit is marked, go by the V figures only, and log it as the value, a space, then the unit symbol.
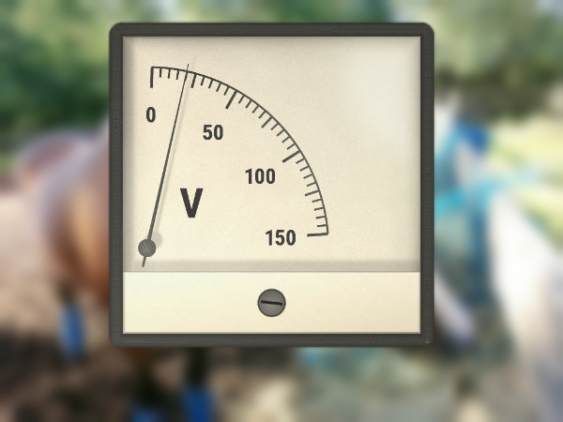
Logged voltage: 20 V
